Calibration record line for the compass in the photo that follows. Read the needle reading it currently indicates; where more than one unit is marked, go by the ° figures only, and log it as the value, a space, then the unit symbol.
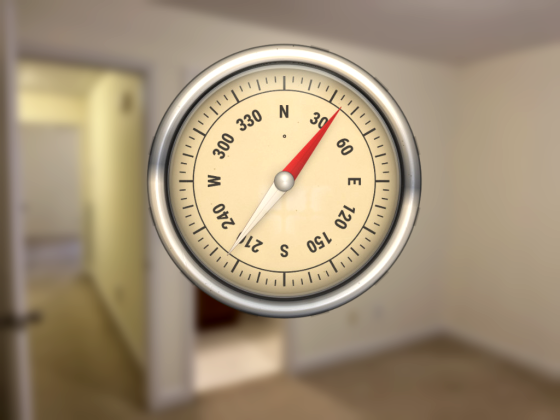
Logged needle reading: 37.5 °
